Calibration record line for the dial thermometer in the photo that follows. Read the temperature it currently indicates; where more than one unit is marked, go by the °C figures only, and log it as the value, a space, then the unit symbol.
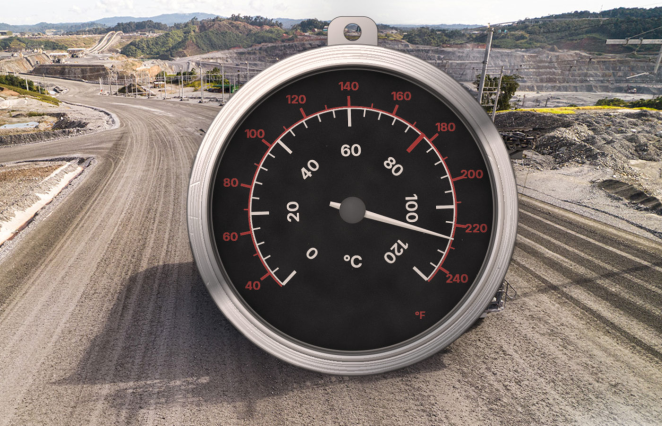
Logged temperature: 108 °C
